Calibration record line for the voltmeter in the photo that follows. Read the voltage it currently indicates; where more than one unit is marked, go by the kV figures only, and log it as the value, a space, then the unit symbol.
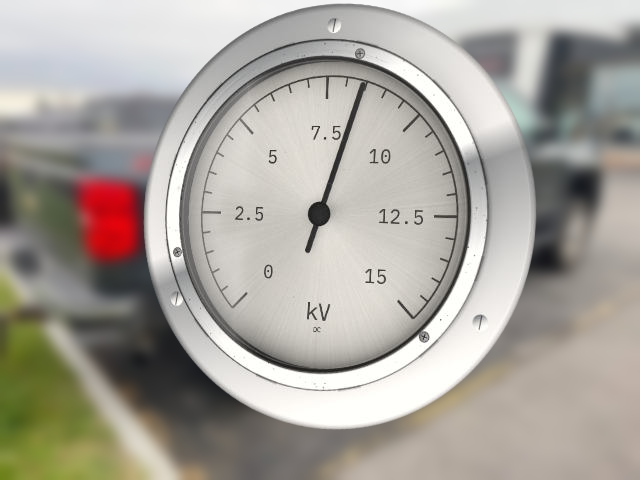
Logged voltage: 8.5 kV
